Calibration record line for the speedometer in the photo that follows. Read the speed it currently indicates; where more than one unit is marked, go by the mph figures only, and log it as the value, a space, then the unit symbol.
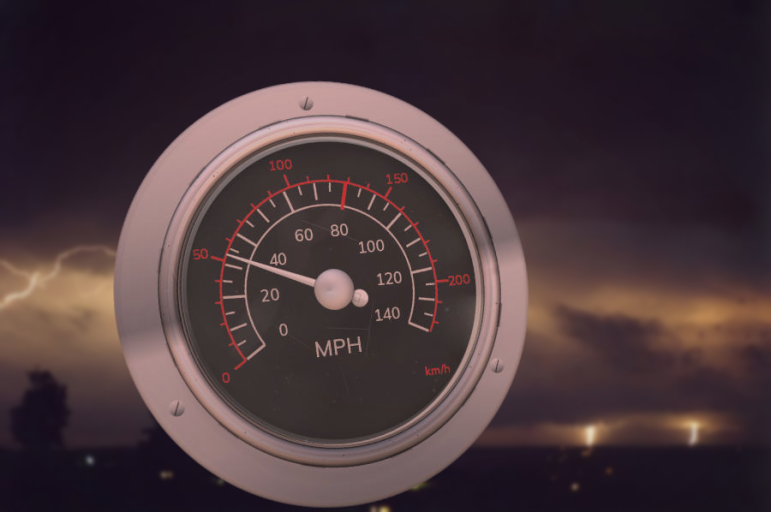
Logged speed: 32.5 mph
